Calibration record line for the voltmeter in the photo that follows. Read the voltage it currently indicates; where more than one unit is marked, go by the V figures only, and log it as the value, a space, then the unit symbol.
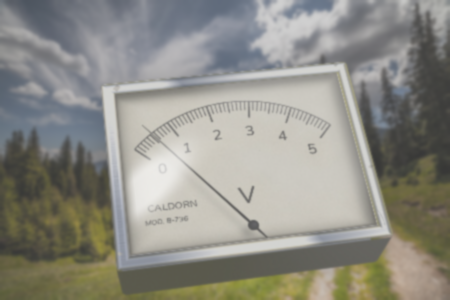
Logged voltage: 0.5 V
